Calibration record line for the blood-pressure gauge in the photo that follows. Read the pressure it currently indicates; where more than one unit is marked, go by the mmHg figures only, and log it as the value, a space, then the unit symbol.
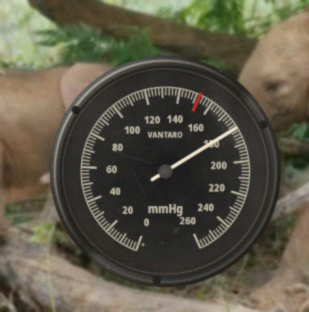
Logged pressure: 180 mmHg
